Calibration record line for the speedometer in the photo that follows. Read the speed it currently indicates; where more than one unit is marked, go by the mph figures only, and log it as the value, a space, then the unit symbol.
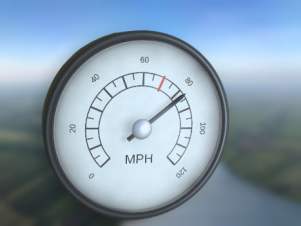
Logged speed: 82.5 mph
